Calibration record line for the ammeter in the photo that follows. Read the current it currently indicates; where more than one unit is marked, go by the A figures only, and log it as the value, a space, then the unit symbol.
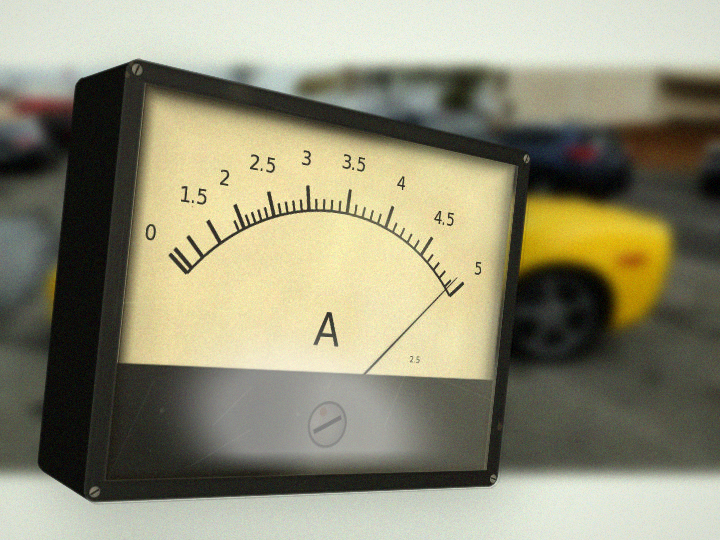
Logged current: 4.9 A
